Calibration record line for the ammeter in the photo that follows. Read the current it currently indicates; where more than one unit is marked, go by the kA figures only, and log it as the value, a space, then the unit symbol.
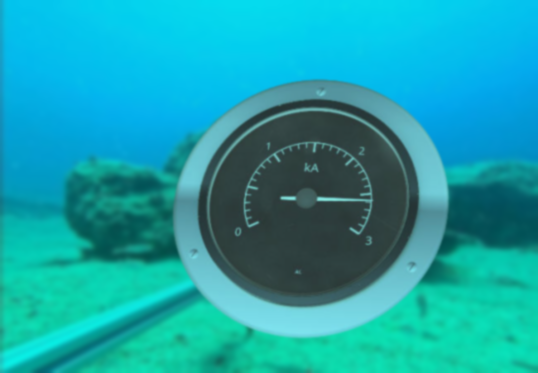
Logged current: 2.6 kA
